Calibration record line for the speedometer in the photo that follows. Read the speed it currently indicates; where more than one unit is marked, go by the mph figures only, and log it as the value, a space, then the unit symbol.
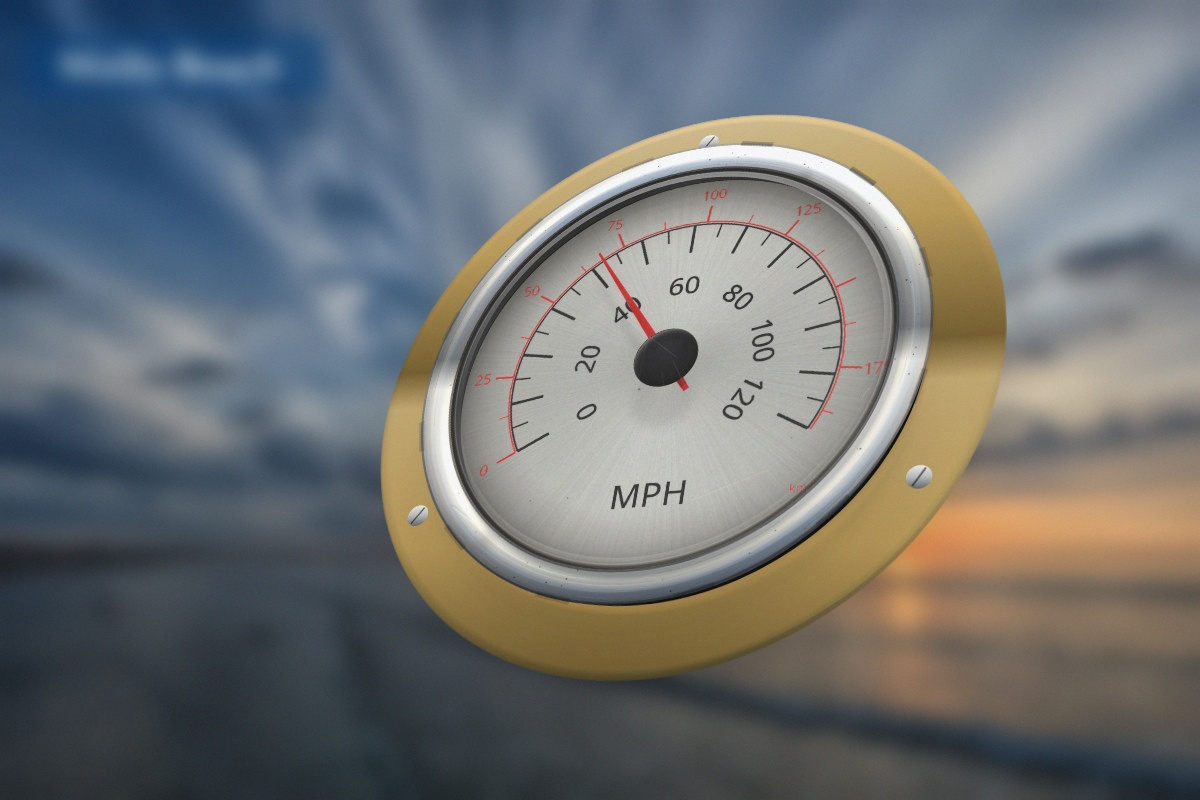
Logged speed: 42.5 mph
